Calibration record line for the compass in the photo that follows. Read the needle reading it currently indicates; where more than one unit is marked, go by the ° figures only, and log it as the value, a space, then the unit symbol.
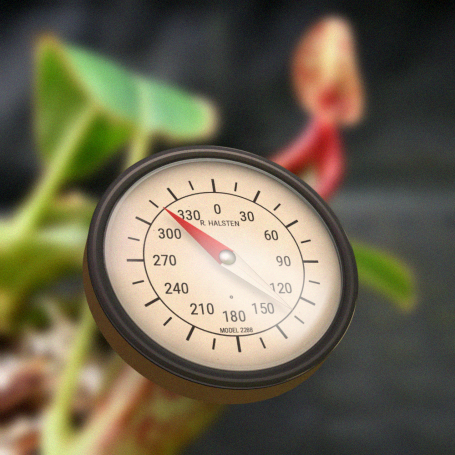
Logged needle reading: 315 °
